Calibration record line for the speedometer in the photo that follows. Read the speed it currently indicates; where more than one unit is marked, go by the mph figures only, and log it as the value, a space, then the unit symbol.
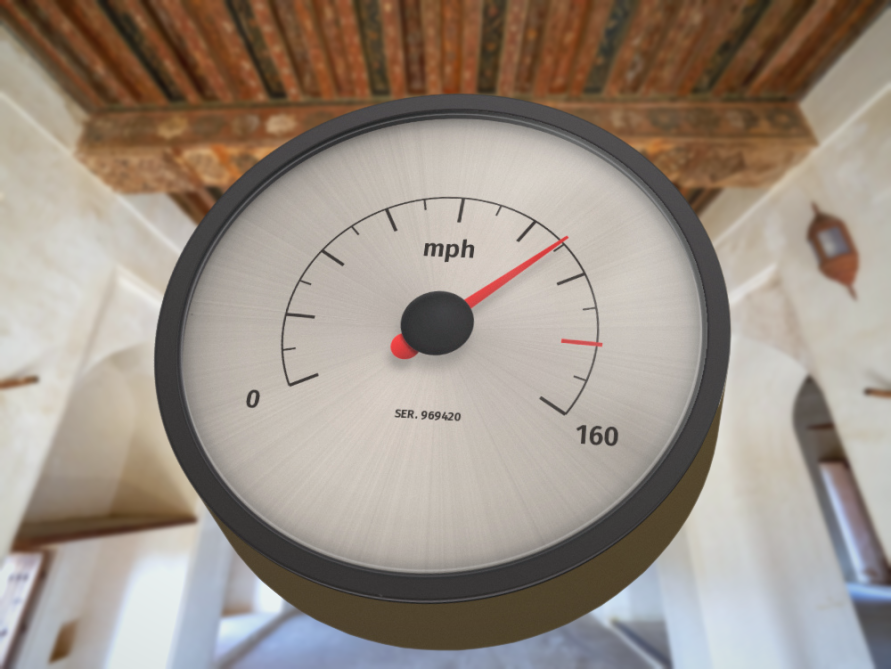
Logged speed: 110 mph
